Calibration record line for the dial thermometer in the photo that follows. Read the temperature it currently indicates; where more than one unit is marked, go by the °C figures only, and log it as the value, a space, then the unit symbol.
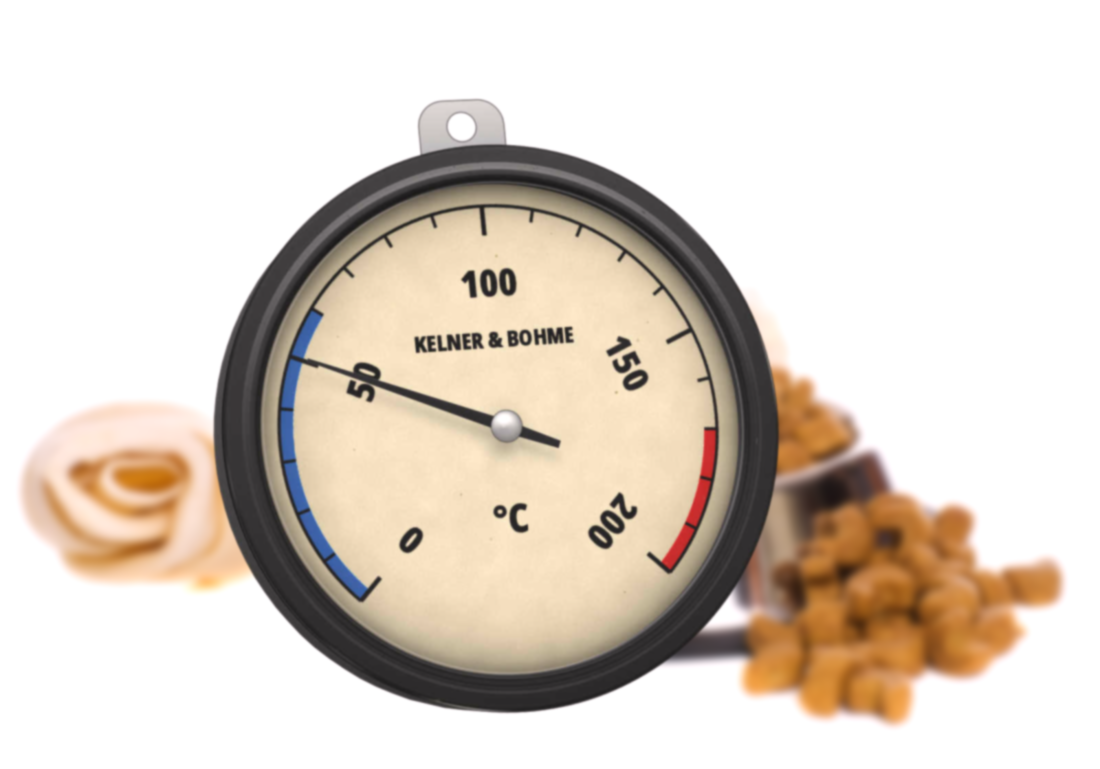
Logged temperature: 50 °C
